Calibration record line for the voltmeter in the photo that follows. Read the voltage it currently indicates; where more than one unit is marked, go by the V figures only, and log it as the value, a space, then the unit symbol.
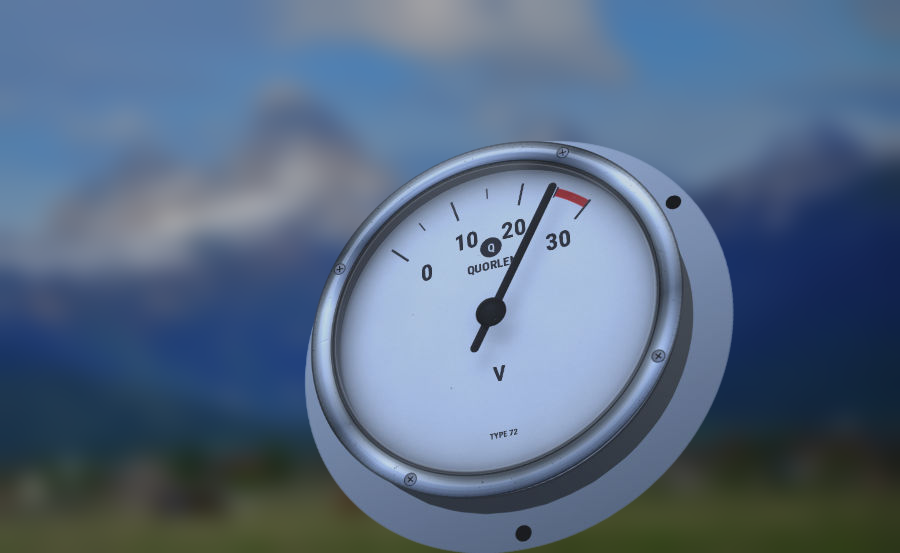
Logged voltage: 25 V
